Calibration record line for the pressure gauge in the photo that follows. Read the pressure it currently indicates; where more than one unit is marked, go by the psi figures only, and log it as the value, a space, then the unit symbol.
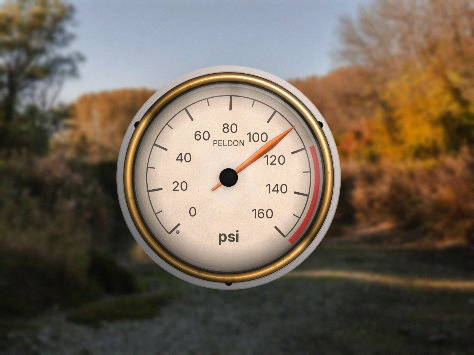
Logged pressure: 110 psi
